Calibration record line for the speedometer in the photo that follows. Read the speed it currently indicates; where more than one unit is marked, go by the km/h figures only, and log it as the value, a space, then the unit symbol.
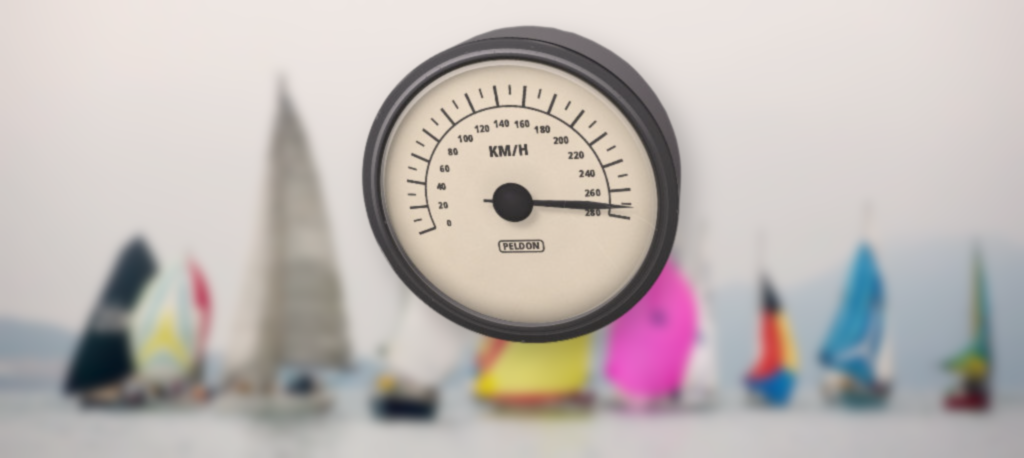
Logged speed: 270 km/h
